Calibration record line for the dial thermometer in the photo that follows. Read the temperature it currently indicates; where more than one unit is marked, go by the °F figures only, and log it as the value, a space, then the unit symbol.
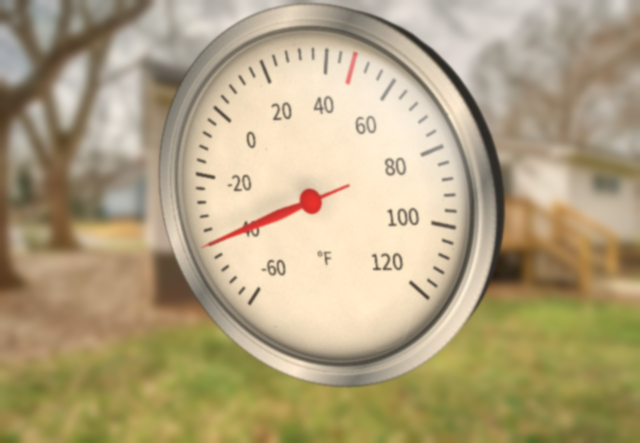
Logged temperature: -40 °F
